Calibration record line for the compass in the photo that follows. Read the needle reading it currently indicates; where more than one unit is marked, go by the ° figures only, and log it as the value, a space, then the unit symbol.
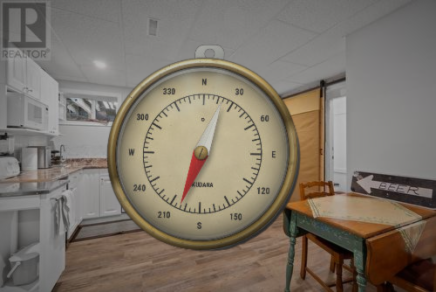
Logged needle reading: 200 °
